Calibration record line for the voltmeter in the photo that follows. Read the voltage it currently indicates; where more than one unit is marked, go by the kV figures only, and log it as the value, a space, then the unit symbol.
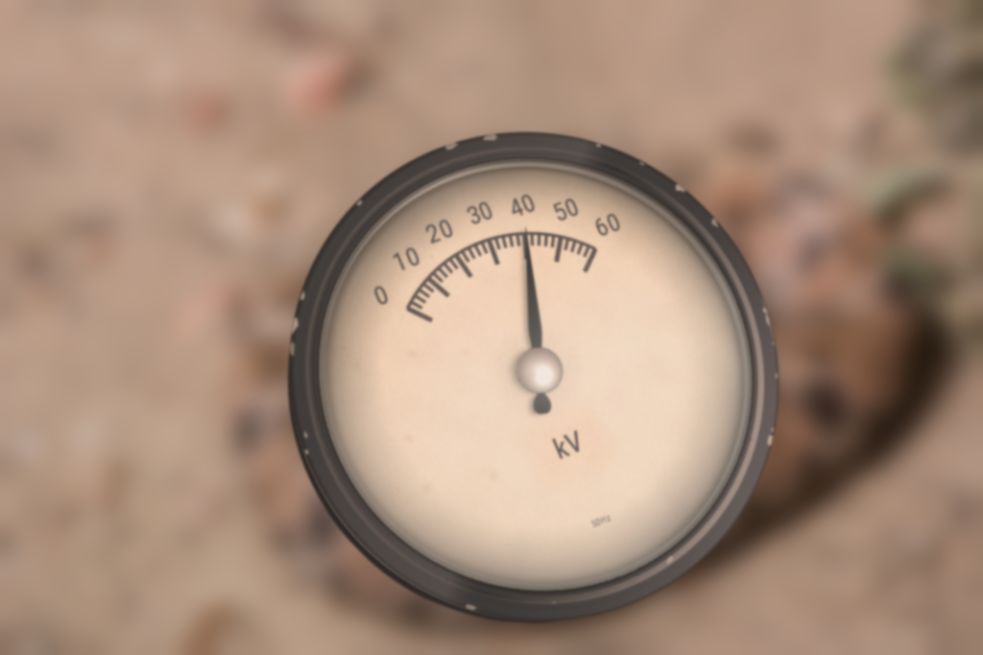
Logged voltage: 40 kV
